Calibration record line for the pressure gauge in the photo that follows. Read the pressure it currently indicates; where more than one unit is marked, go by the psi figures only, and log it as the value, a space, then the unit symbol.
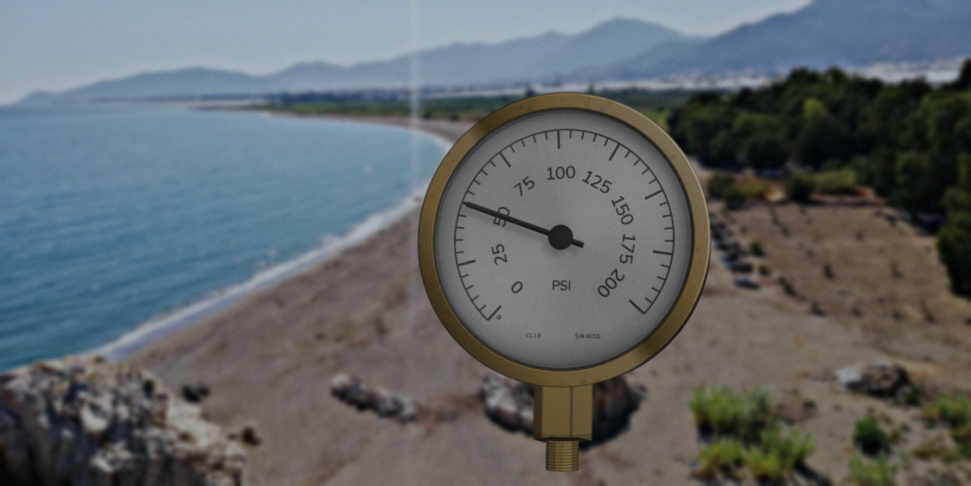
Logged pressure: 50 psi
